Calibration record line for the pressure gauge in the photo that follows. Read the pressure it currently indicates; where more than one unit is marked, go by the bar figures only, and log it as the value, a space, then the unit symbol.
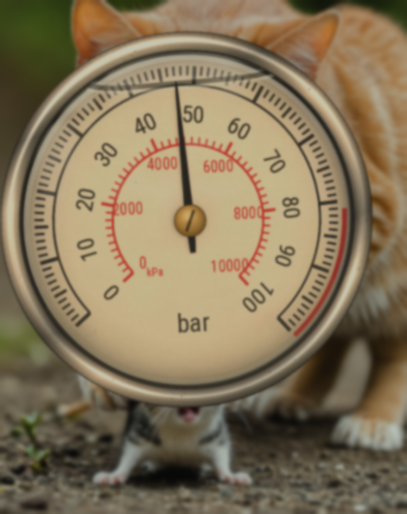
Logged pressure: 47 bar
